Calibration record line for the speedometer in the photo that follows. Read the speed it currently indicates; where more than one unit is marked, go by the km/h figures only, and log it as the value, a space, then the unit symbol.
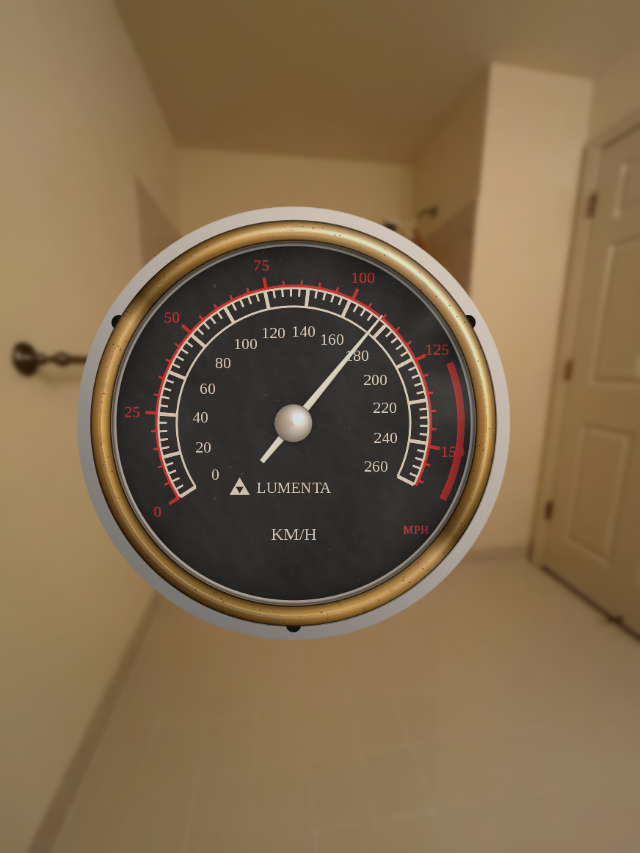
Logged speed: 176 km/h
